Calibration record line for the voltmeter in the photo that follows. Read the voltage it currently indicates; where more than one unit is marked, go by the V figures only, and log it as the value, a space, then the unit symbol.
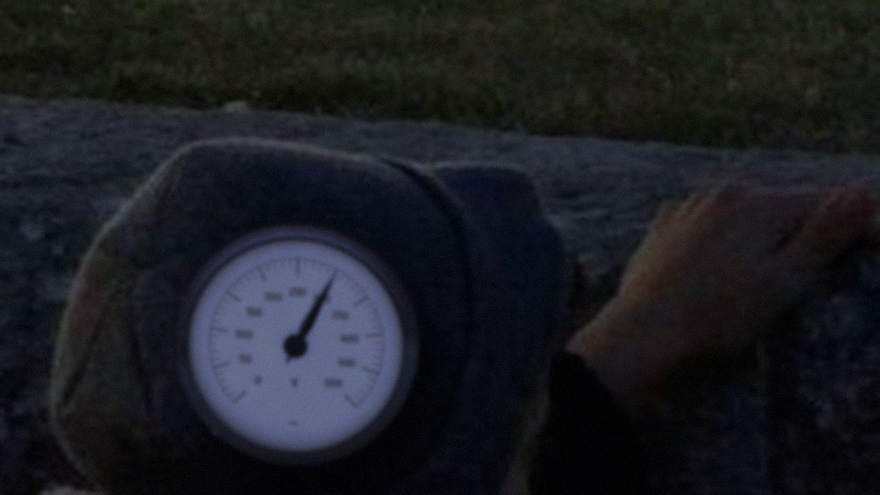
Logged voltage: 300 V
